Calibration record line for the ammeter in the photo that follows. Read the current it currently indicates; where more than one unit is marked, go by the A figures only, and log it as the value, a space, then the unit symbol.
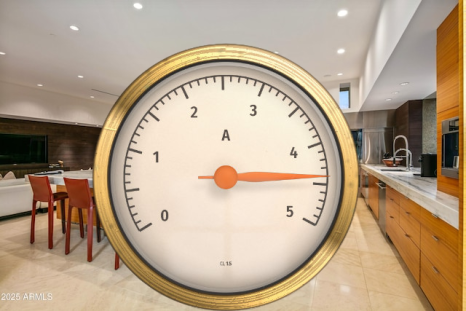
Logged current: 4.4 A
